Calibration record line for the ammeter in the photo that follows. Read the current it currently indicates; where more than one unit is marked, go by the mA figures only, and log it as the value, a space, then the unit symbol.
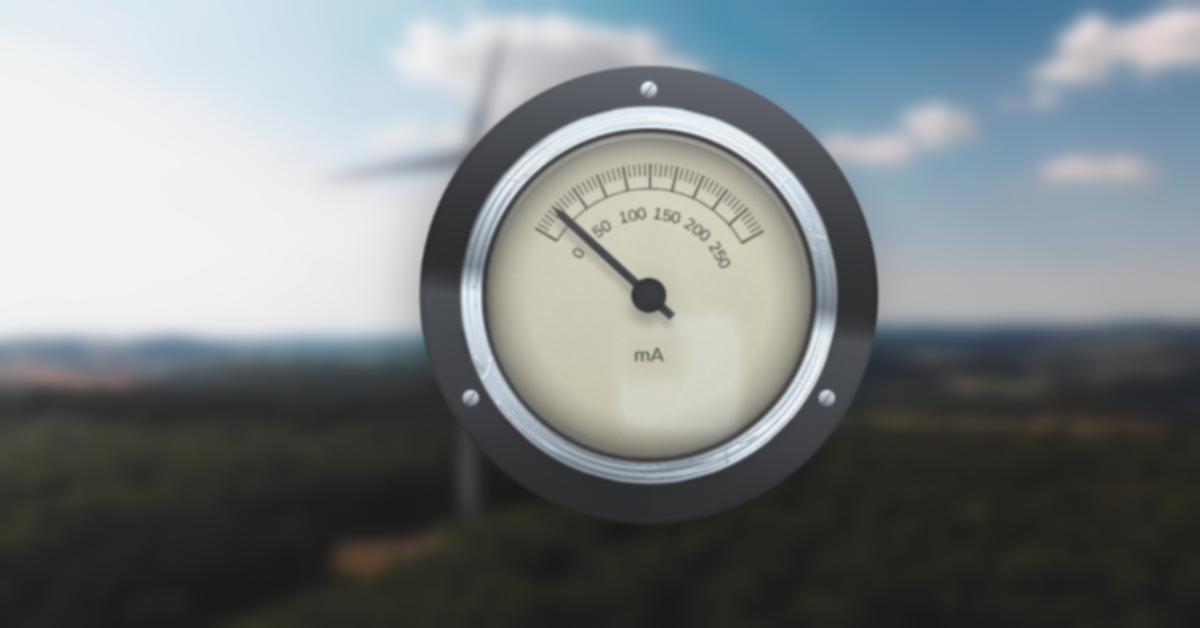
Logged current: 25 mA
